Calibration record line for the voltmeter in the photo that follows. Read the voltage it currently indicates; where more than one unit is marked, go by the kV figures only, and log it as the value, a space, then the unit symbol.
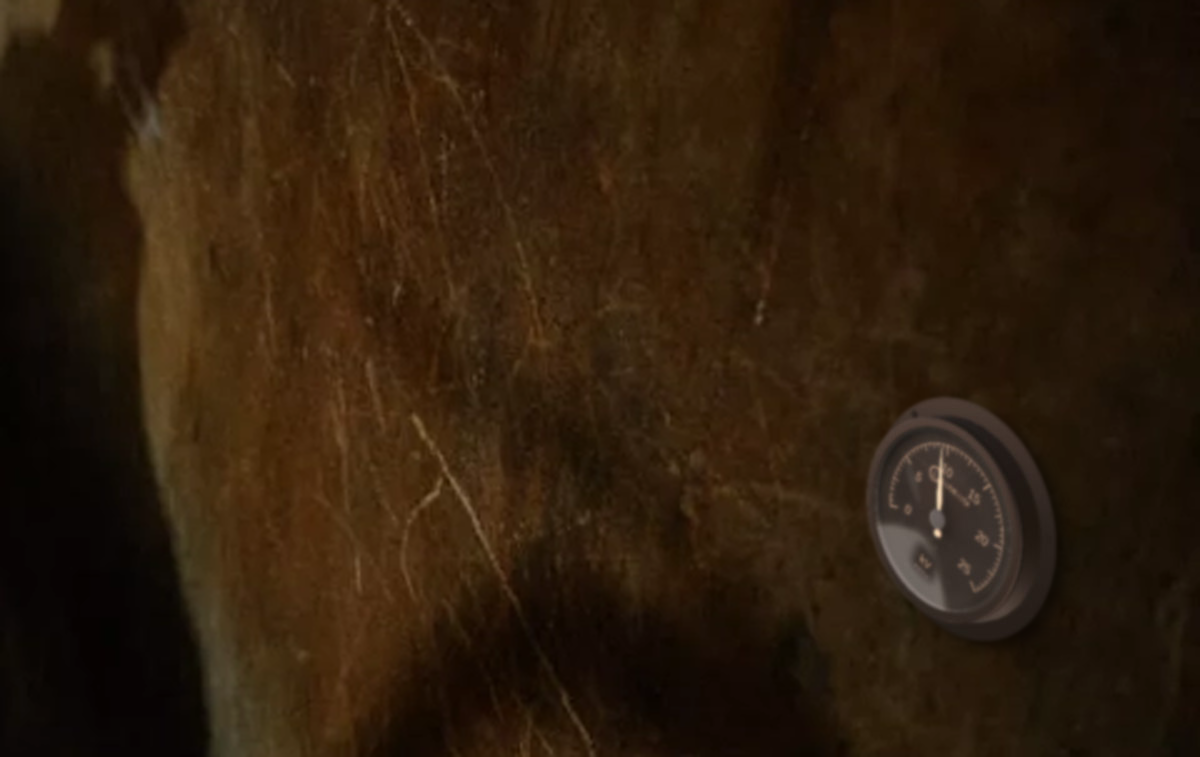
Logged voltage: 10 kV
